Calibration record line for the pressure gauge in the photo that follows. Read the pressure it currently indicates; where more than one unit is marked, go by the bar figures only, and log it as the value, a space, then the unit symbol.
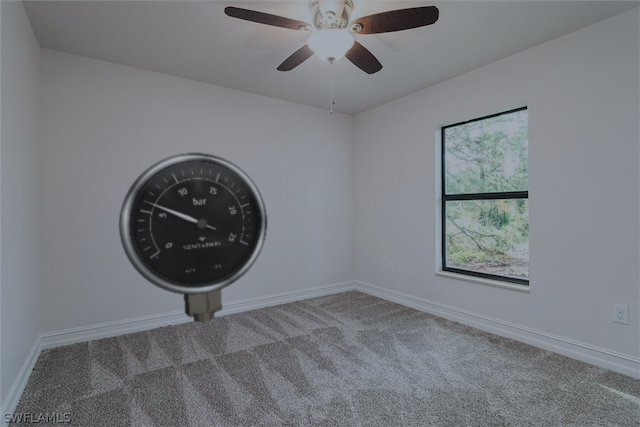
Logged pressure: 6 bar
